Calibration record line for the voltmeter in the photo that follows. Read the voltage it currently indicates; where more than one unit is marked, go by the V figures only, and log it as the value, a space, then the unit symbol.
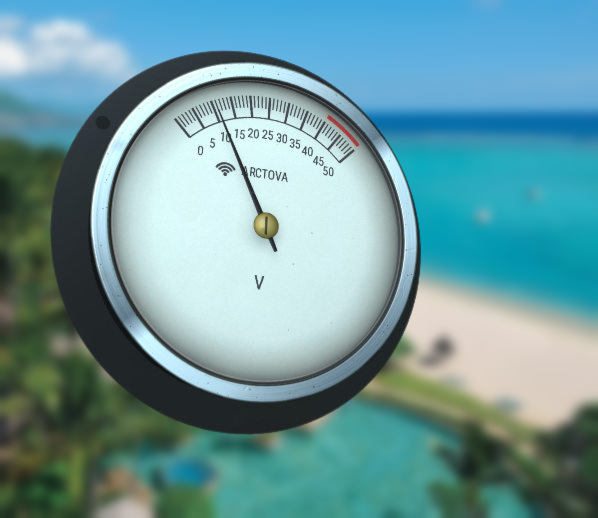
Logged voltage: 10 V
